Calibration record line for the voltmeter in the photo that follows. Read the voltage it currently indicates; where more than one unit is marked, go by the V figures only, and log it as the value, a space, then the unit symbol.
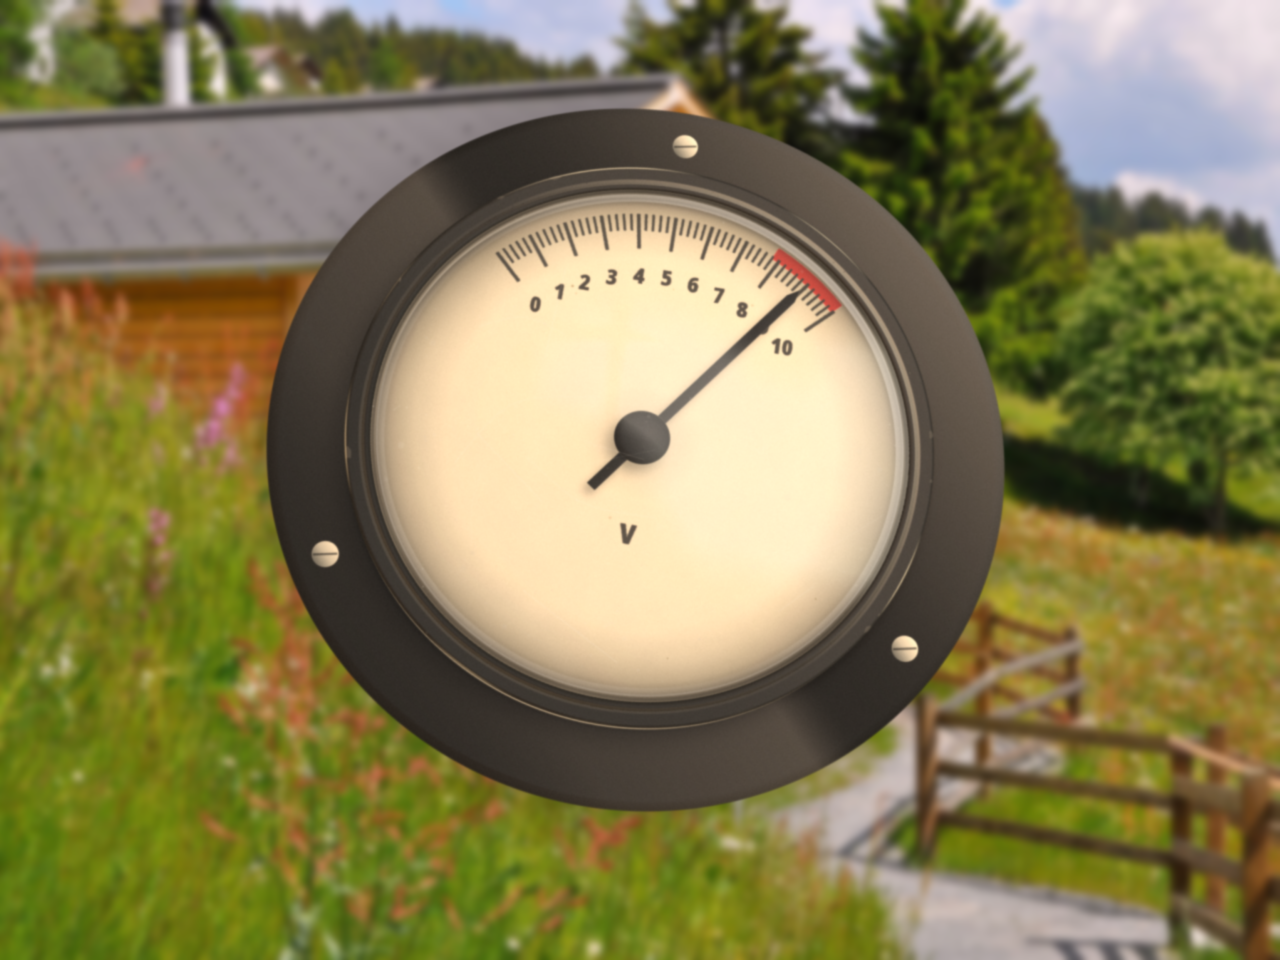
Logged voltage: 9 V
